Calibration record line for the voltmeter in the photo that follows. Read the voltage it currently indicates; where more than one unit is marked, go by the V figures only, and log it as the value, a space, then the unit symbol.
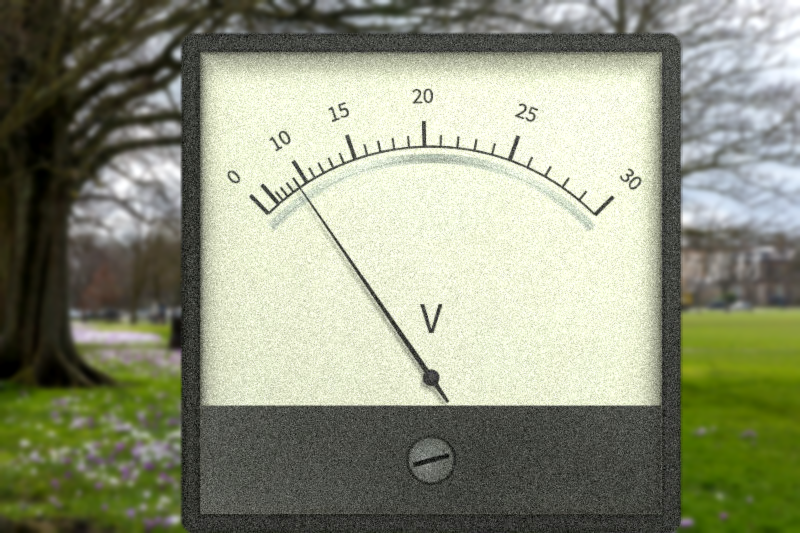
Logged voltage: 9 V
